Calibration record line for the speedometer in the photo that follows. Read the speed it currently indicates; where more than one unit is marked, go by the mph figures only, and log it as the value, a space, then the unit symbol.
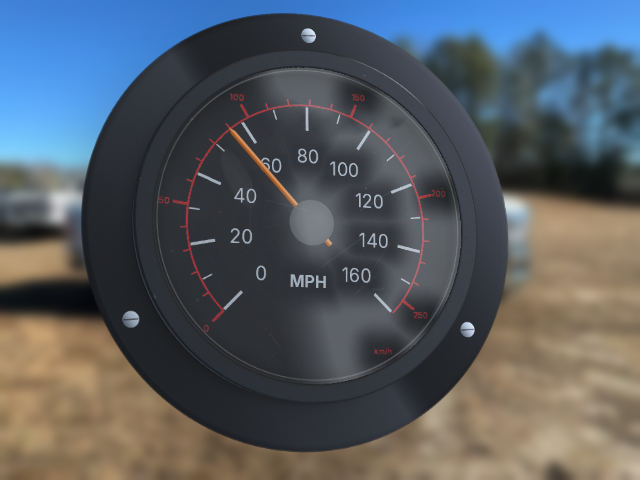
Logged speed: 55 mph
